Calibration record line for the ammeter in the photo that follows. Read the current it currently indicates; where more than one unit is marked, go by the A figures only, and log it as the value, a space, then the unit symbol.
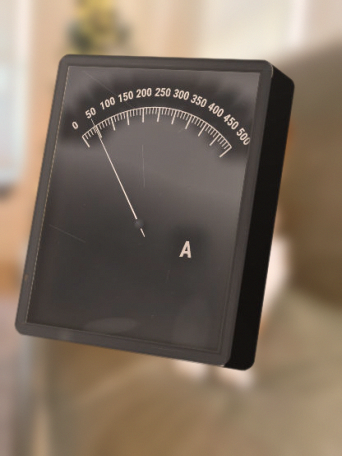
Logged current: 50 A
